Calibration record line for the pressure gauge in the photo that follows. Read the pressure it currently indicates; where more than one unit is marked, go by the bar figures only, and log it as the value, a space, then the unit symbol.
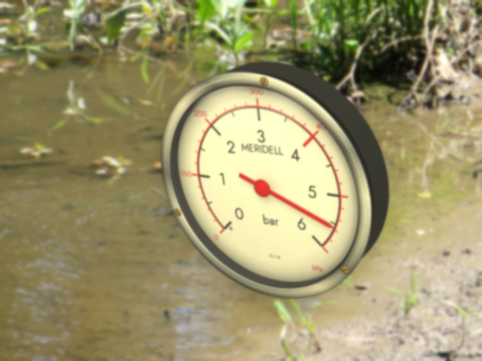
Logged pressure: 5.5 bar
